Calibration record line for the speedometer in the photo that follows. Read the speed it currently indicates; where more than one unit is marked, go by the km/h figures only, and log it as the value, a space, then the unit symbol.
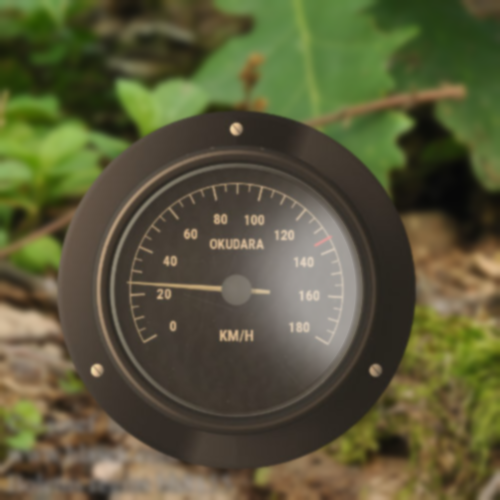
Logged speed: 25 km/h
